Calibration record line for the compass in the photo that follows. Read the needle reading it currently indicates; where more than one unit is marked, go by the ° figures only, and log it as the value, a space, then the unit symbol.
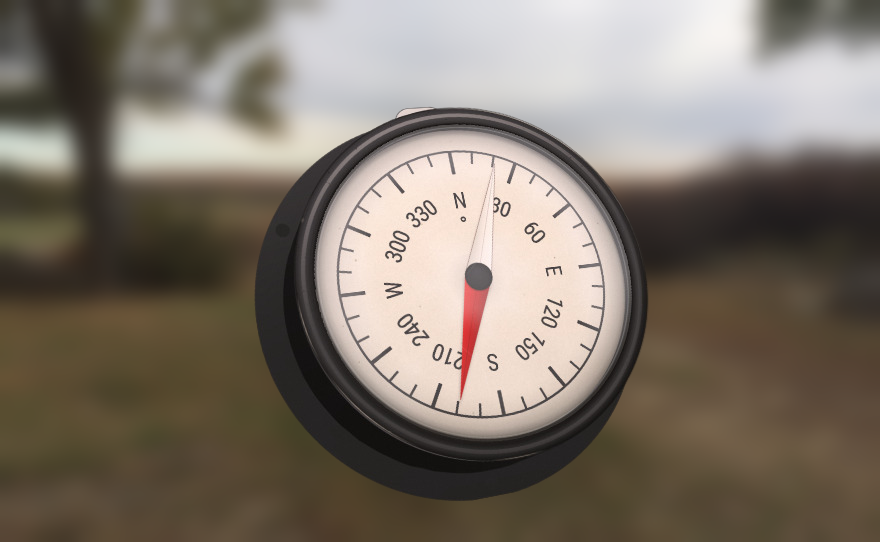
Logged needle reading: 200 °
